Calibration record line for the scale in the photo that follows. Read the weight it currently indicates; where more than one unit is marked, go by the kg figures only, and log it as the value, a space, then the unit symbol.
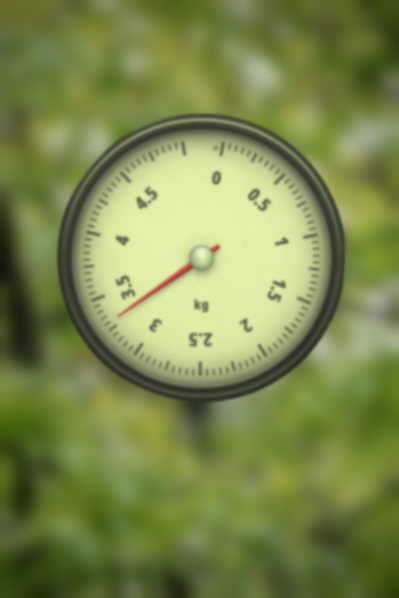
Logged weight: 3.3 kg
